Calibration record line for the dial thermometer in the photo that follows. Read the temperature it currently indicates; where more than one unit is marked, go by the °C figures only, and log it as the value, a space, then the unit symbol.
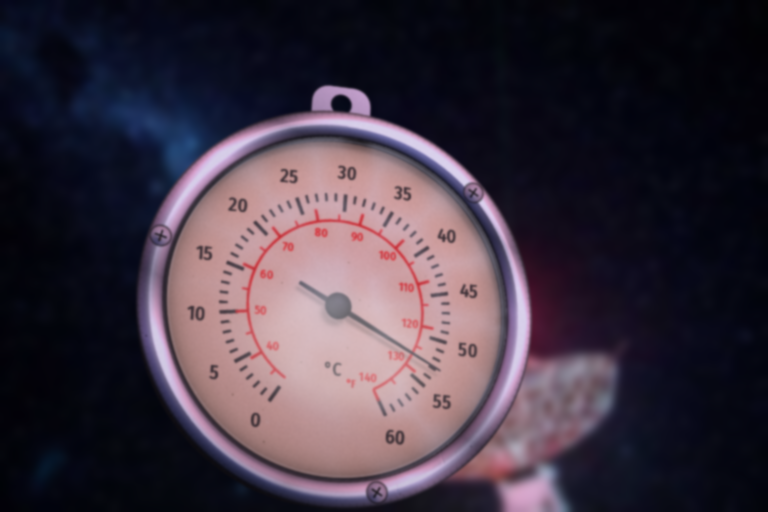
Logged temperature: 53 °C
